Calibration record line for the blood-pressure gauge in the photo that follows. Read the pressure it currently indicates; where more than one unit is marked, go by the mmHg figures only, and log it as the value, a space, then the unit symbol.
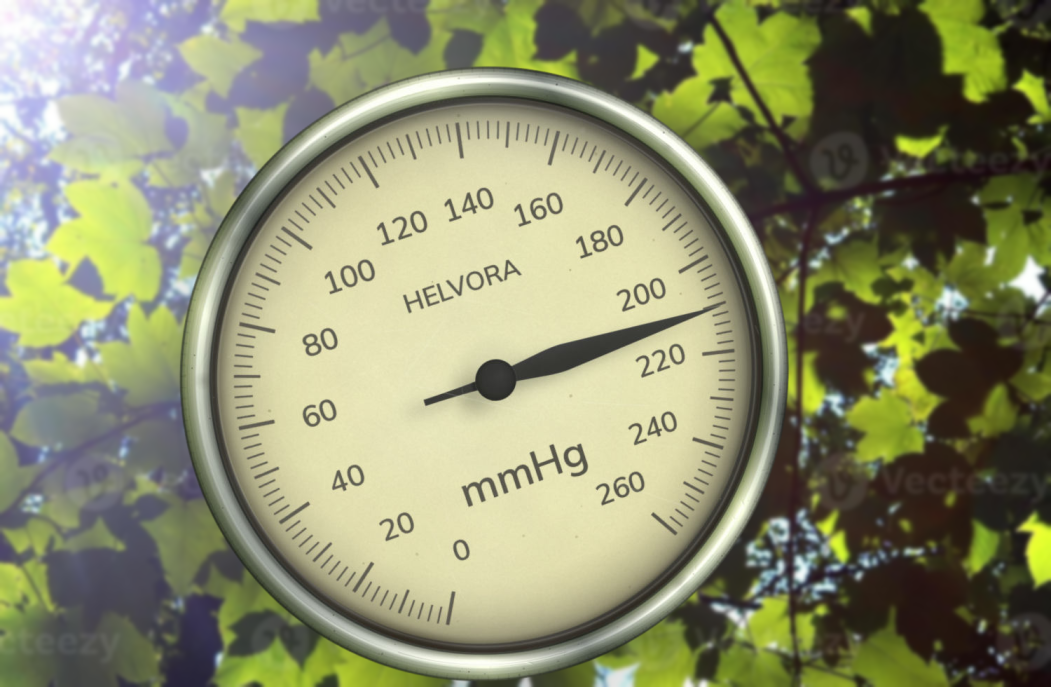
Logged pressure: 210 mmHg
